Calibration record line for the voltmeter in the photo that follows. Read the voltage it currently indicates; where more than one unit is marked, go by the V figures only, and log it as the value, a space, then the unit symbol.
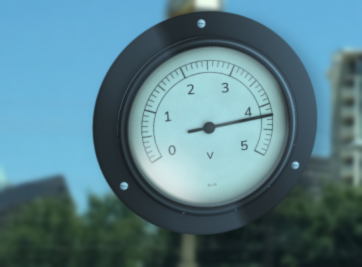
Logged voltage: 4.2 V
